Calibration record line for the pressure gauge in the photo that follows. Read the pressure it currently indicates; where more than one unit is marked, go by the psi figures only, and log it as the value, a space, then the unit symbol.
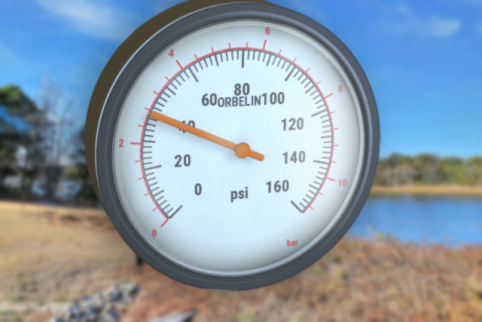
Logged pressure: 40 psi
